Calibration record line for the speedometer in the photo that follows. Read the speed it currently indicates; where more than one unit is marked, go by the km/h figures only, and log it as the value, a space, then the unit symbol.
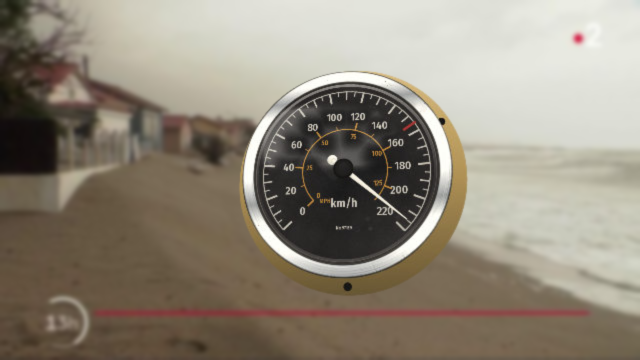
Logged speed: 215 km/h
